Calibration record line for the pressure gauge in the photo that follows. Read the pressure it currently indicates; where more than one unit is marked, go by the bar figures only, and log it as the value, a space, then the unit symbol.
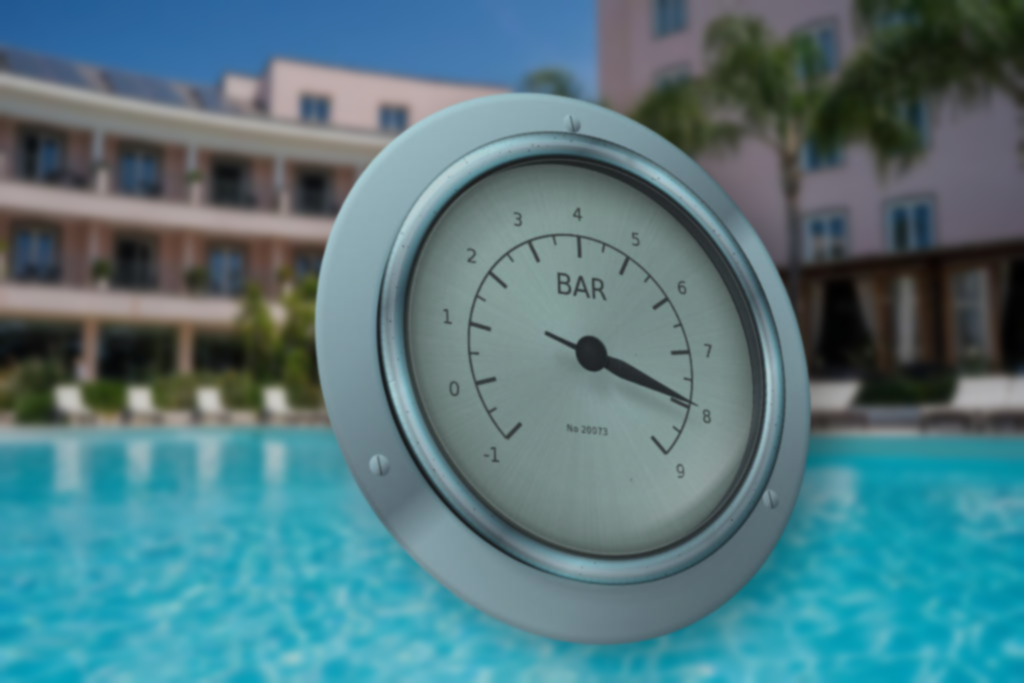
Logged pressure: 8 bar
